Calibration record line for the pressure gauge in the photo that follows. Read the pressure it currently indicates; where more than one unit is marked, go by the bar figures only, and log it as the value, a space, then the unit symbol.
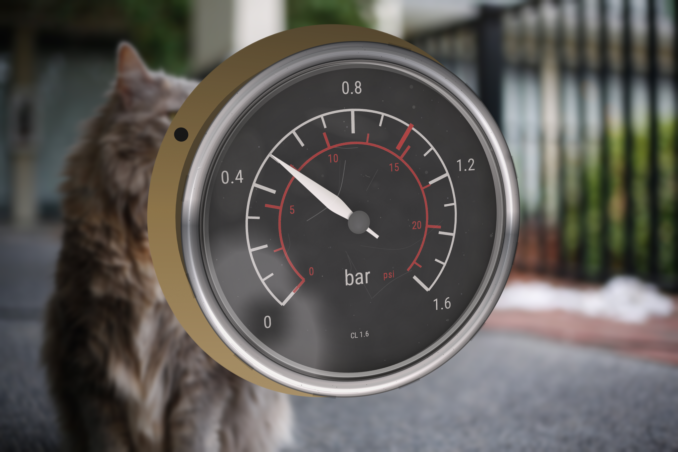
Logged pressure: 0.5 bar
